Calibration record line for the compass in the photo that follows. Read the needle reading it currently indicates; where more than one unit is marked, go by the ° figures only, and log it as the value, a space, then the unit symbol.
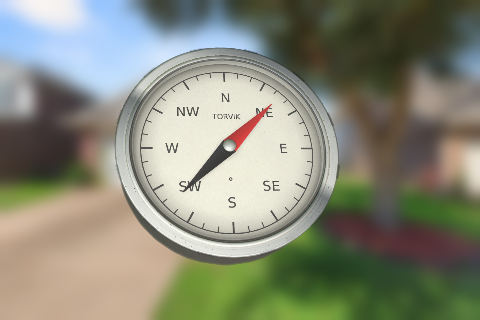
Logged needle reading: 45 °
